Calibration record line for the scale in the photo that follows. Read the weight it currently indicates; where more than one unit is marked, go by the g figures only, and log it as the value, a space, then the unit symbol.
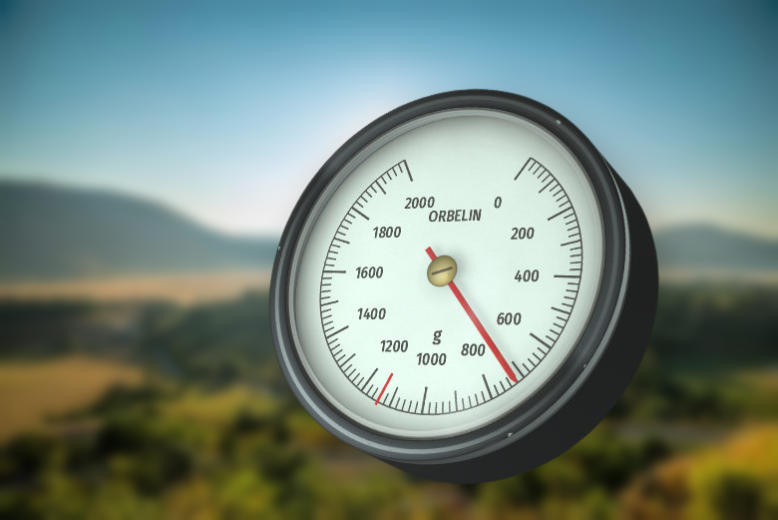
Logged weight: 720 g
